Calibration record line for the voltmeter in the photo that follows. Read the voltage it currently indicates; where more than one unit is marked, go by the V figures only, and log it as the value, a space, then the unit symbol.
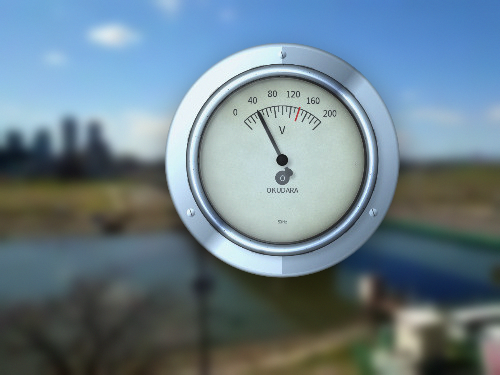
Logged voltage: 40 V
